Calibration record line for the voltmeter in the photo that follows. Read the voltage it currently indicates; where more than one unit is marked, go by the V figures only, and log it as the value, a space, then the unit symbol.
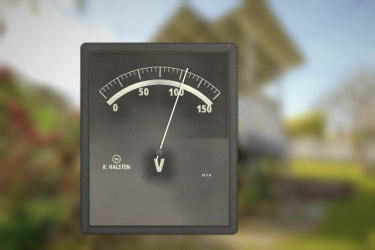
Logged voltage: 105 V
